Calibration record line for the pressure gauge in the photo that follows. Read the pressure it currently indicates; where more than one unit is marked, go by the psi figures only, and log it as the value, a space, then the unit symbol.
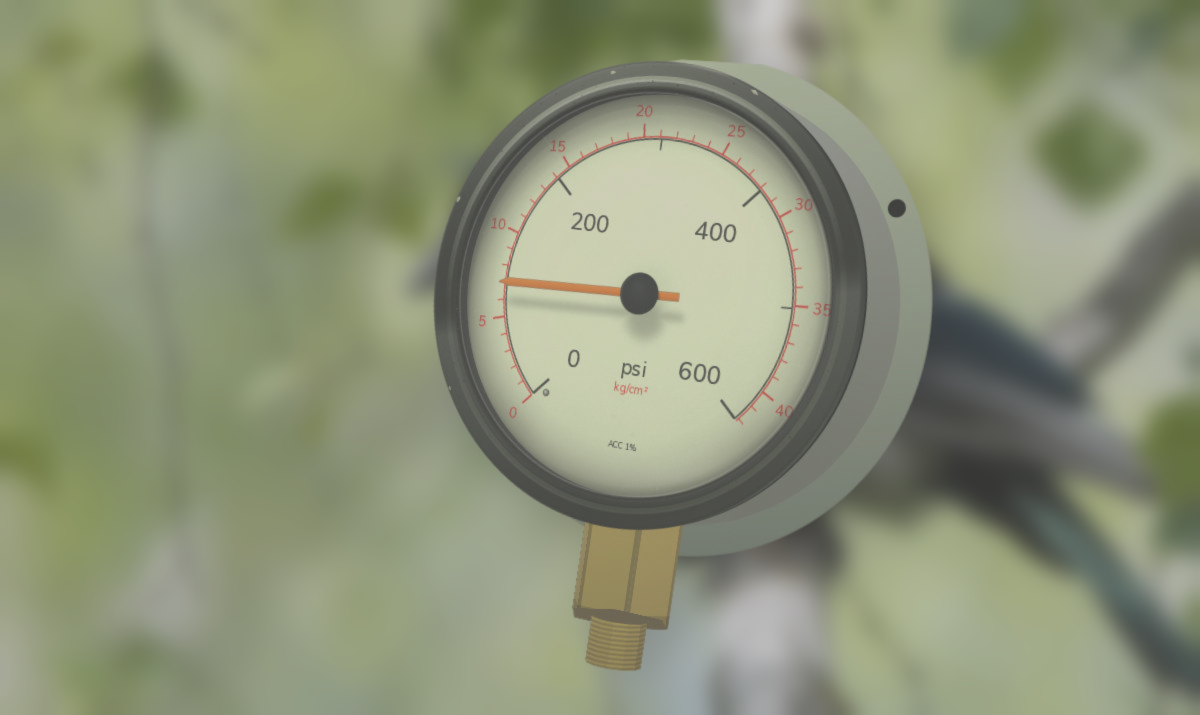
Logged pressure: 100 psi
